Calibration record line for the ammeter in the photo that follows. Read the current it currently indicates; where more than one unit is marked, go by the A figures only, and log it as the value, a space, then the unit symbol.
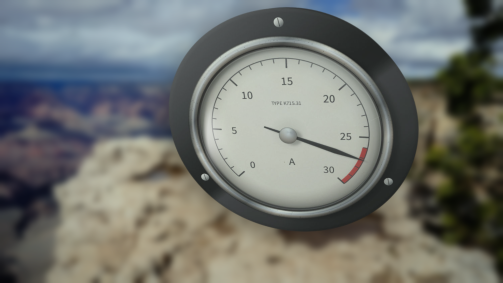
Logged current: 27 A
